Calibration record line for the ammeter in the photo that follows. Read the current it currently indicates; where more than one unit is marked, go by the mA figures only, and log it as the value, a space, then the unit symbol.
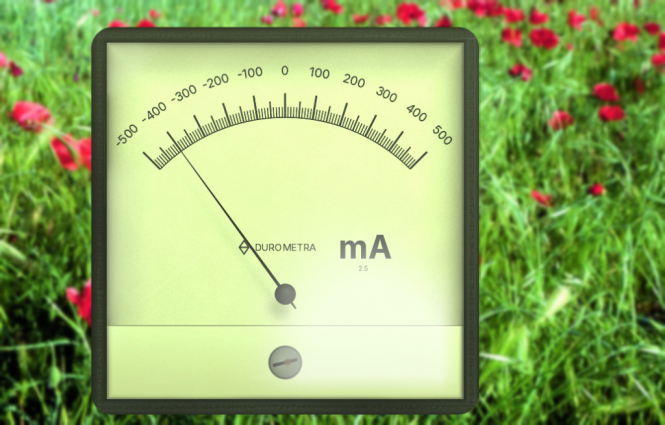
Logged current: -400 mA
